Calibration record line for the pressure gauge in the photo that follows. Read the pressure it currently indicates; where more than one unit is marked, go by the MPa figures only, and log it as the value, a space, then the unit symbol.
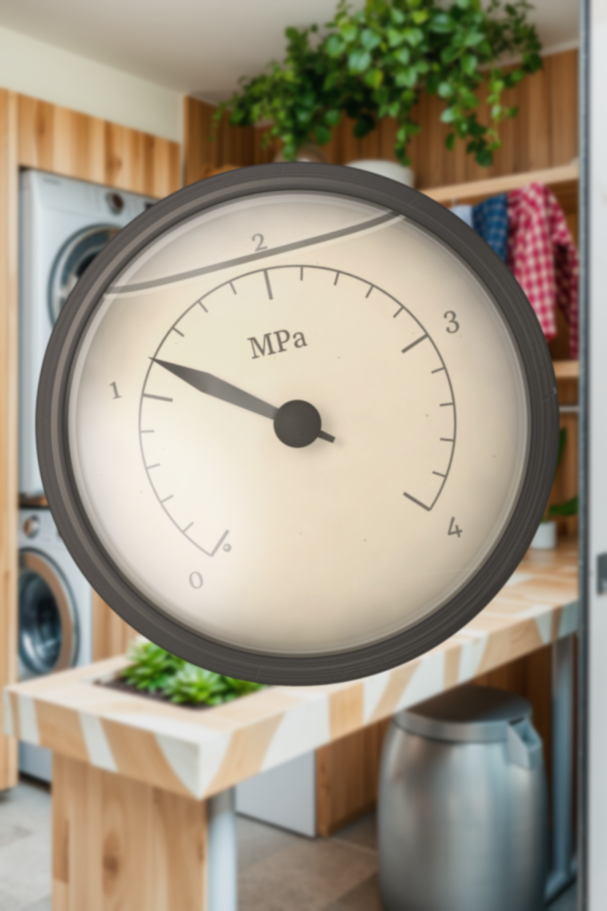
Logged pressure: 1.2 MPa
